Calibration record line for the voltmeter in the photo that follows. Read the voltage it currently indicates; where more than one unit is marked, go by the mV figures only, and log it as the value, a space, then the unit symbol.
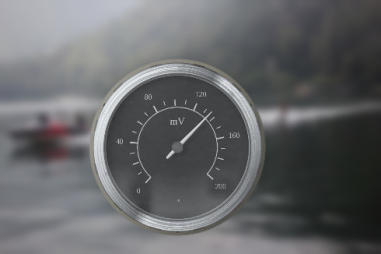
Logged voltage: 135 mV
